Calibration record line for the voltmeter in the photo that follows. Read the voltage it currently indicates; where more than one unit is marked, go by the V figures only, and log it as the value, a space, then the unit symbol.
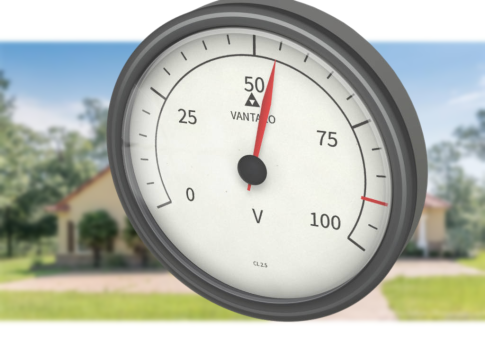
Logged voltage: 55 V
